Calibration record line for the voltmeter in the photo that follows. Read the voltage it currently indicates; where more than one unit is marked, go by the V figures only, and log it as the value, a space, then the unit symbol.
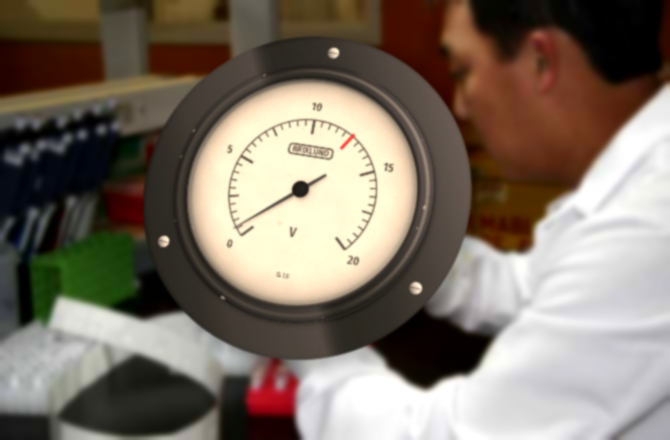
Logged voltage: 0.5 V
